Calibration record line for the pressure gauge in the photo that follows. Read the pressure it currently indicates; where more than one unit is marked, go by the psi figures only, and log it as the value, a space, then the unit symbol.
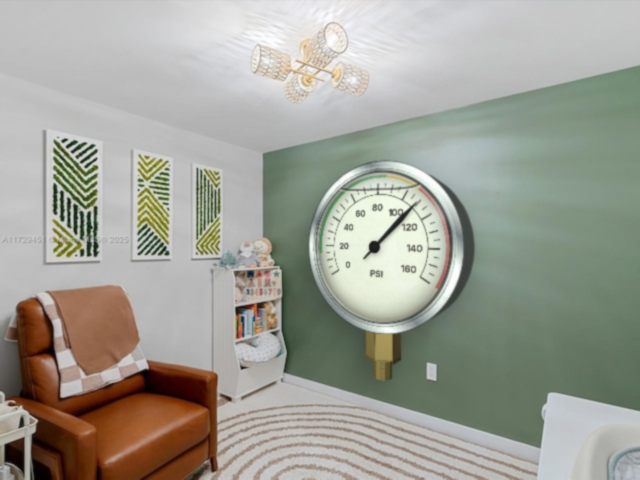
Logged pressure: 110 psi
